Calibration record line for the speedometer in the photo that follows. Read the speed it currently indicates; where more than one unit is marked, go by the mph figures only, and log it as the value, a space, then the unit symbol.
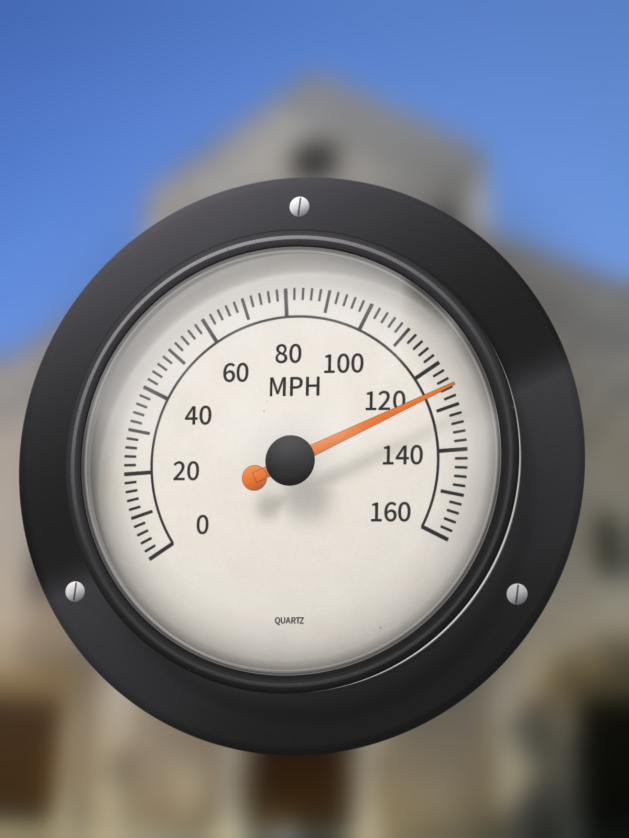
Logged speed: 126 mph
